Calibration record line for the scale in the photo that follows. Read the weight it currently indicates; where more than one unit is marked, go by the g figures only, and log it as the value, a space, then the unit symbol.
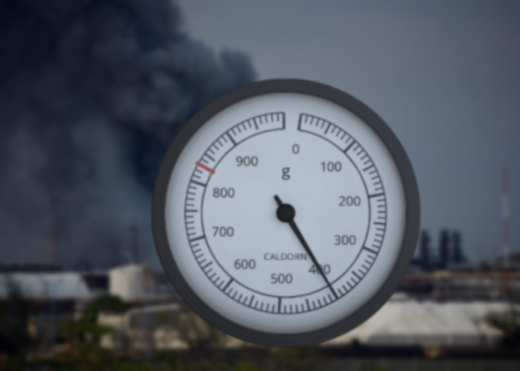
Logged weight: 400 g
